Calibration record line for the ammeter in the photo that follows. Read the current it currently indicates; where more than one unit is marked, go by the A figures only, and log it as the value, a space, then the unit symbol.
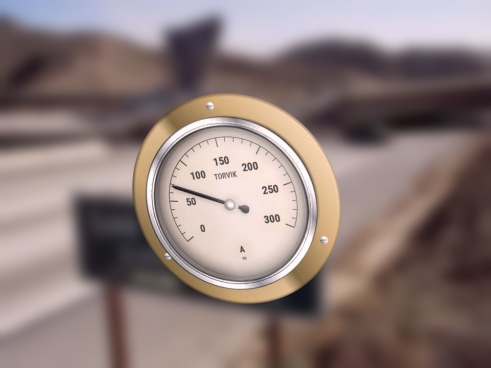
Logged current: 70 A
